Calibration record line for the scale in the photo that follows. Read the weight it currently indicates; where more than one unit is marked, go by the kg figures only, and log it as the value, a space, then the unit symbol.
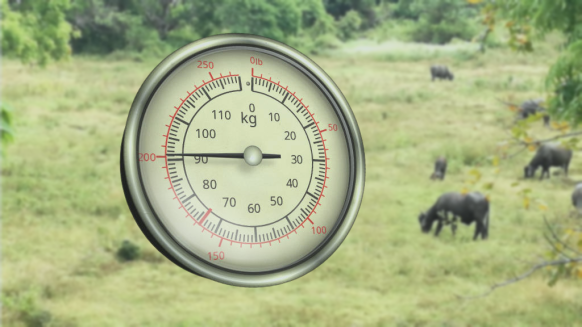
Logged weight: 91 kg
